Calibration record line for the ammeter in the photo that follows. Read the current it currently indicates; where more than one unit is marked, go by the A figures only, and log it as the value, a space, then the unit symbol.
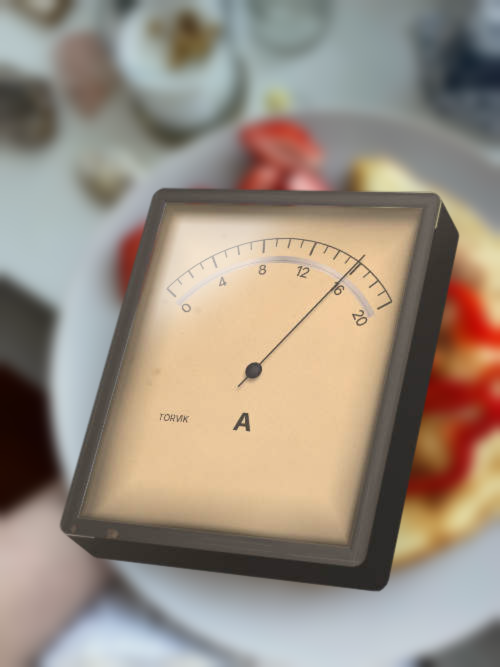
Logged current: 16 A
